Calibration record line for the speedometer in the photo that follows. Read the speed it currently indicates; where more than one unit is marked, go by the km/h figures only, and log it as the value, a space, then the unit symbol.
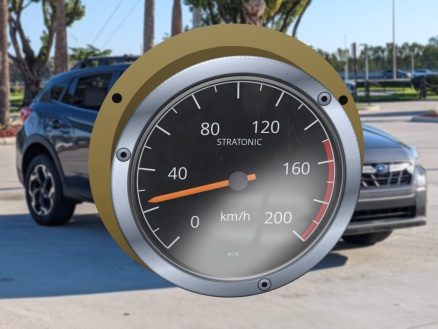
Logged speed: 25 km/h
